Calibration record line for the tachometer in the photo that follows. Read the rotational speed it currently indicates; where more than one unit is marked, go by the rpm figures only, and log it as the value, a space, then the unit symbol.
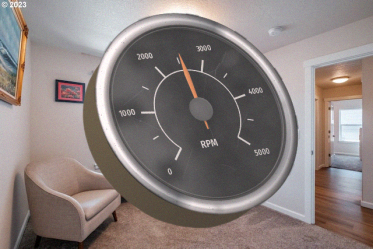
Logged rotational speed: 2500 rpm
